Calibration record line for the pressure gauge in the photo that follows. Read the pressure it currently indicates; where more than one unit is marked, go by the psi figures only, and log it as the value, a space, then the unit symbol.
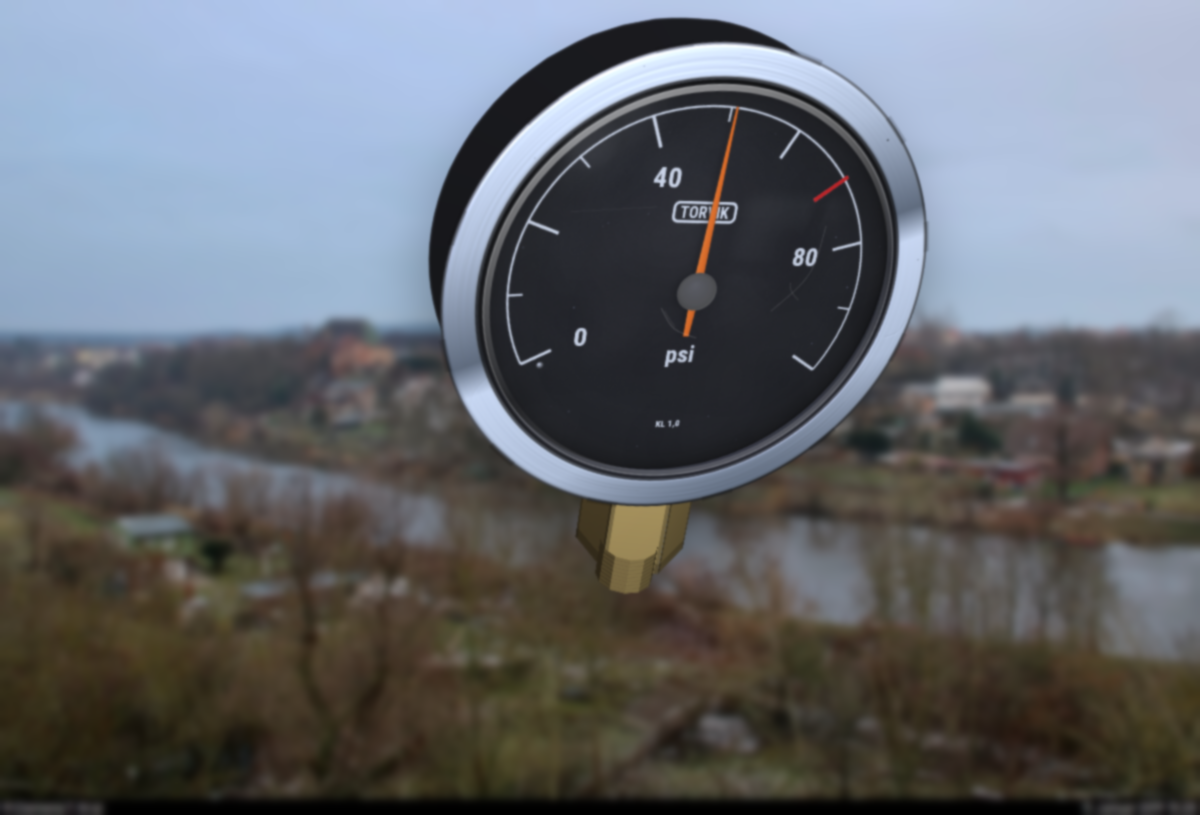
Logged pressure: 50 psi
